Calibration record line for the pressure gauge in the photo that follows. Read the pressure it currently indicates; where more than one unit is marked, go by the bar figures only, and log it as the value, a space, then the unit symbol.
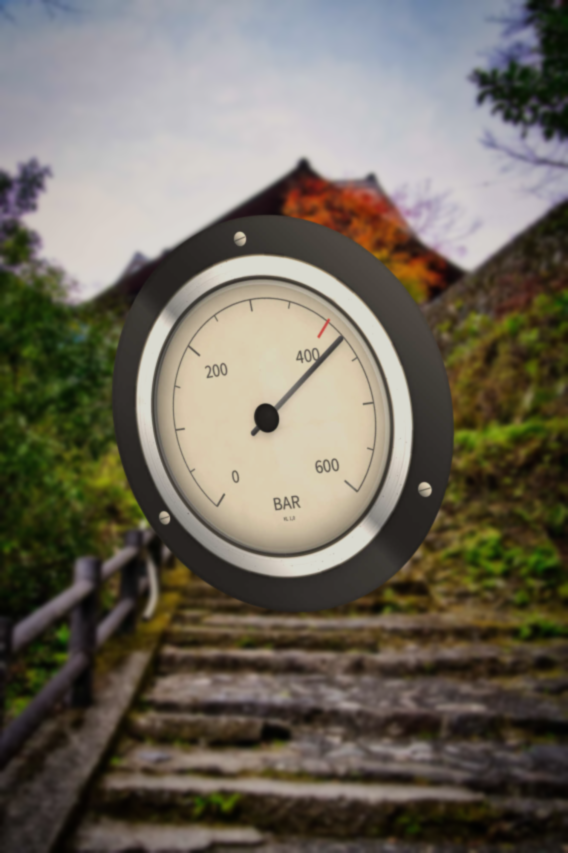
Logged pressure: 425 bar
